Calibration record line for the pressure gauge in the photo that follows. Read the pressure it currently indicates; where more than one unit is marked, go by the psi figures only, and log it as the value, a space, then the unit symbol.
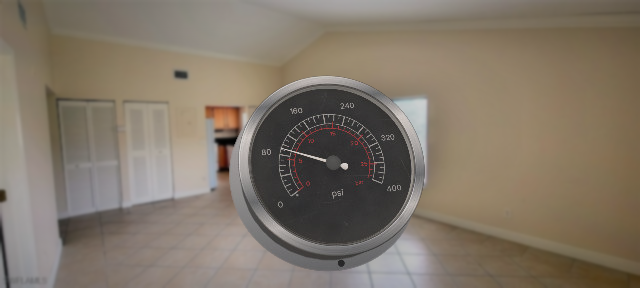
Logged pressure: 90 psi
